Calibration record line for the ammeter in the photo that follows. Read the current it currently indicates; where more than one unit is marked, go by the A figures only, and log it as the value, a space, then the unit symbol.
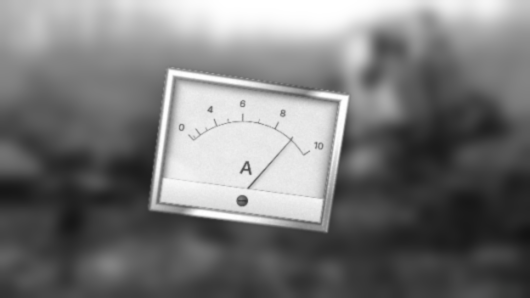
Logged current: 9 A
